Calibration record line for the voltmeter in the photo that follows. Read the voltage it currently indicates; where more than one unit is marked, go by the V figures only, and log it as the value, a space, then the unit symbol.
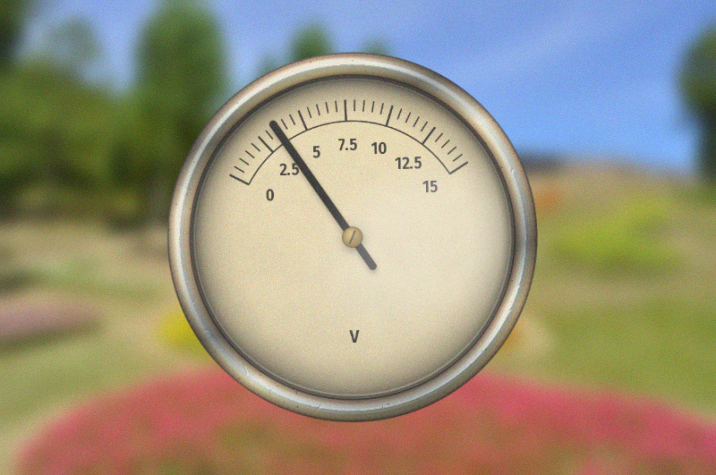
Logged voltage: 3.5 V
